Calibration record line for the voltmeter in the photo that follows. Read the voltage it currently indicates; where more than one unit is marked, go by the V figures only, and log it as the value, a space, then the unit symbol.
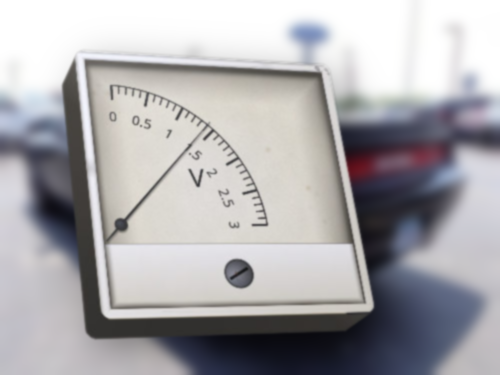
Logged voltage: 1.4 V
